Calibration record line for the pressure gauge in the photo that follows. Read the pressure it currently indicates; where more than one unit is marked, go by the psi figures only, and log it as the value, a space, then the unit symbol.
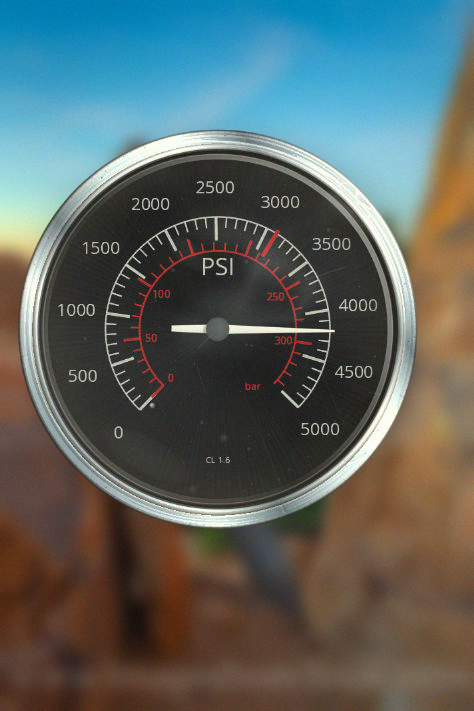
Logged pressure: 4200 psi
